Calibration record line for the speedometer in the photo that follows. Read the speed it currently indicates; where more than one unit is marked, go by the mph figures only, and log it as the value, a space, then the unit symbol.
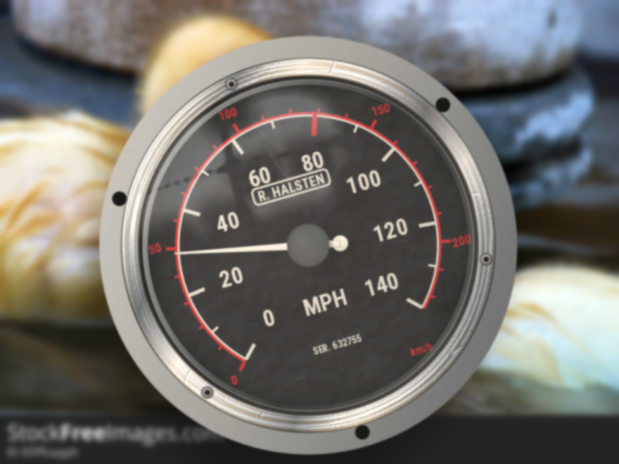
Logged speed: 30 mph
